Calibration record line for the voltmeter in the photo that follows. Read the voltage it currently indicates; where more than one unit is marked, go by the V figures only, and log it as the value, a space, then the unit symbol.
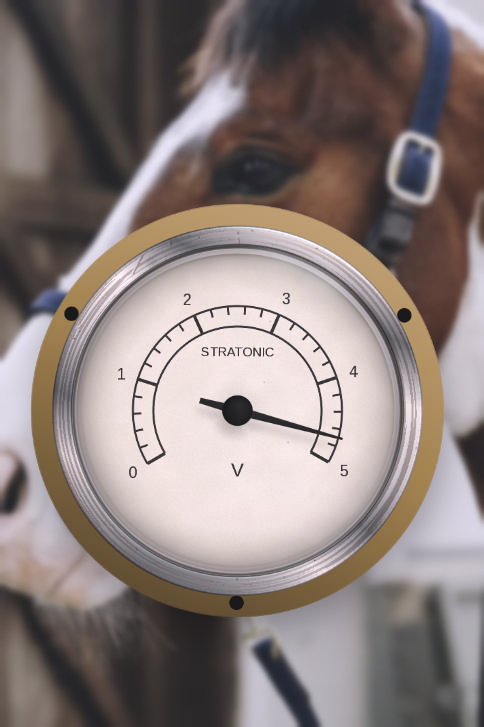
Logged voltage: 4.7 V
